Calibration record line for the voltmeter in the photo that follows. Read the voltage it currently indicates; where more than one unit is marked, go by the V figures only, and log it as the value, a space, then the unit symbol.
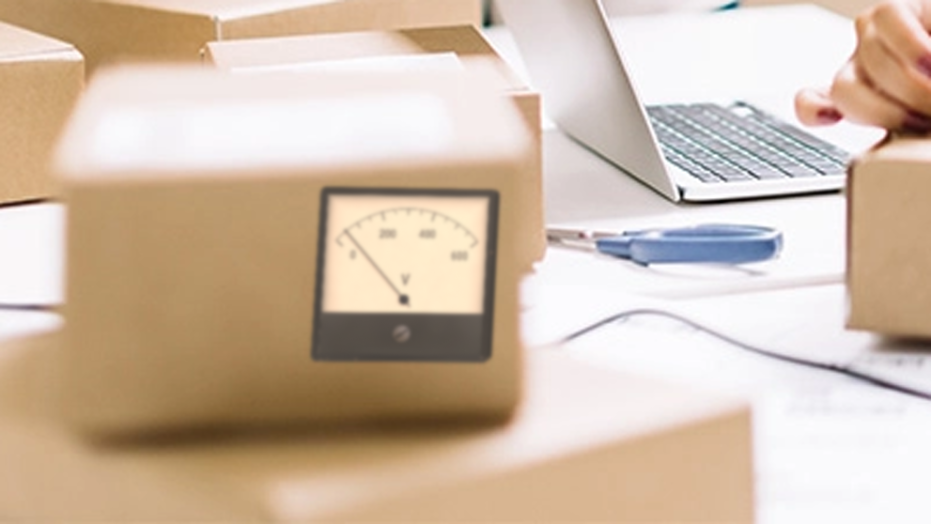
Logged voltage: 50 V
